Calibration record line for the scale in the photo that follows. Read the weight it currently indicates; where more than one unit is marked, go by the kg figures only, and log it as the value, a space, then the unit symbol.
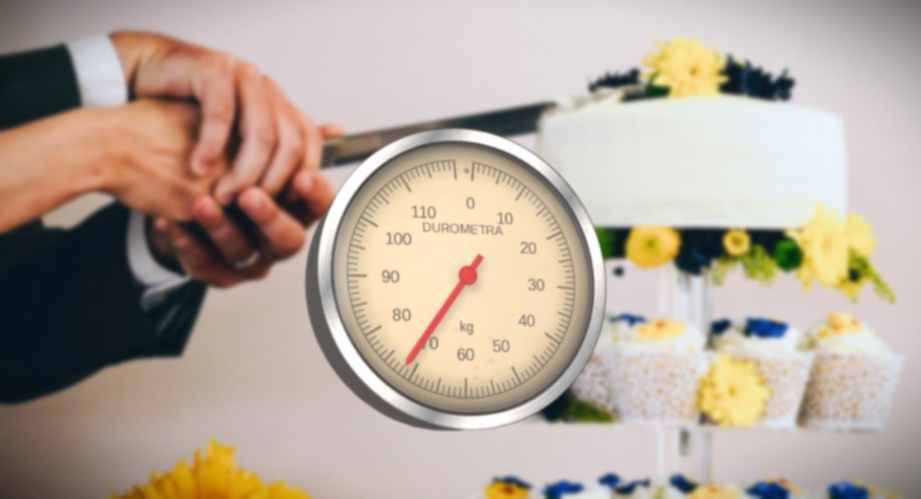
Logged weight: 72 kg
